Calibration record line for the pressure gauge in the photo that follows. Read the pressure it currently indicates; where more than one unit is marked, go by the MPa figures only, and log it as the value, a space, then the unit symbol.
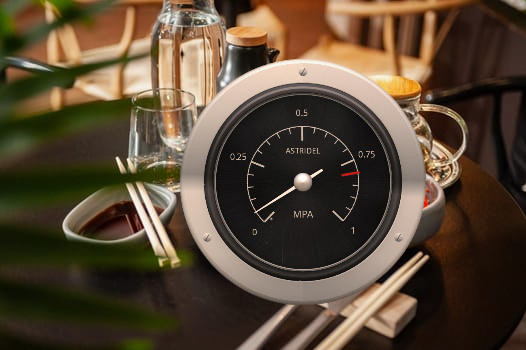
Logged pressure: 0.05 MPa
